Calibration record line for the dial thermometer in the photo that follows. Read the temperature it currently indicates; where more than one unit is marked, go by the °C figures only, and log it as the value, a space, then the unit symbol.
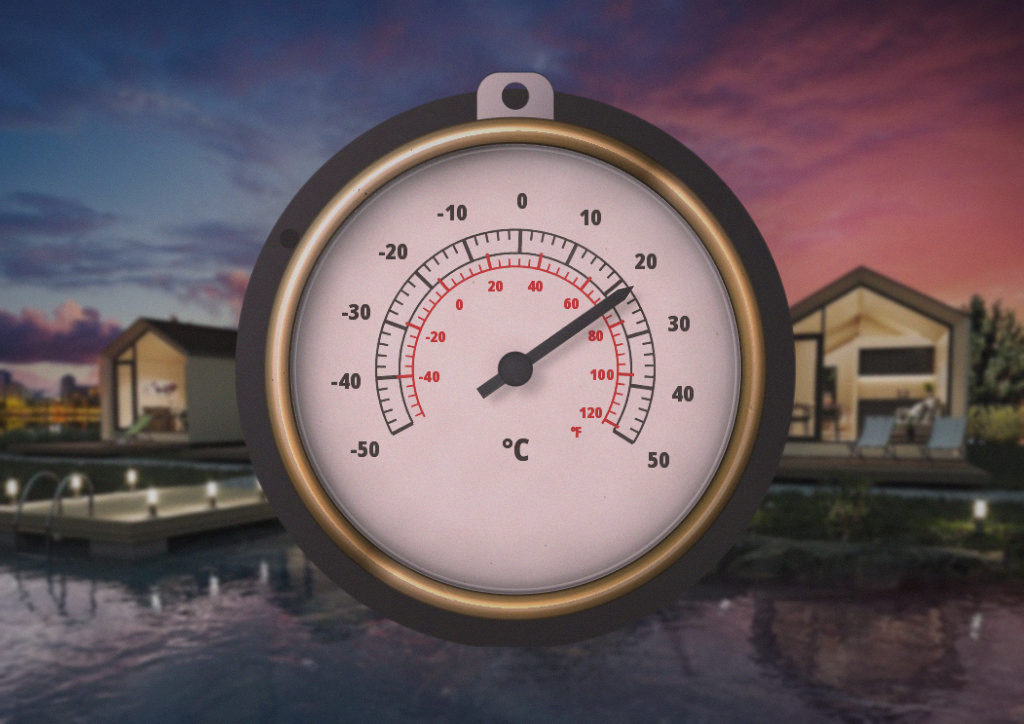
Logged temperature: 22 °C
